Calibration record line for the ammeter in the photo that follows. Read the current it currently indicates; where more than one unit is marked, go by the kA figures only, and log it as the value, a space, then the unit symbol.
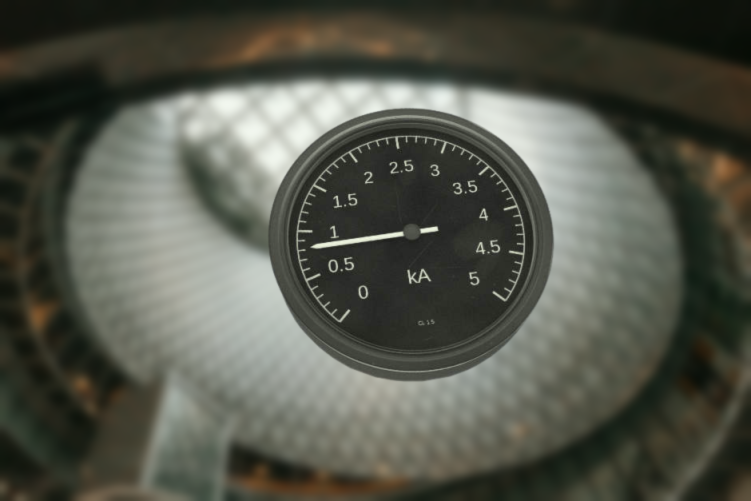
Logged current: 0.8 kA
